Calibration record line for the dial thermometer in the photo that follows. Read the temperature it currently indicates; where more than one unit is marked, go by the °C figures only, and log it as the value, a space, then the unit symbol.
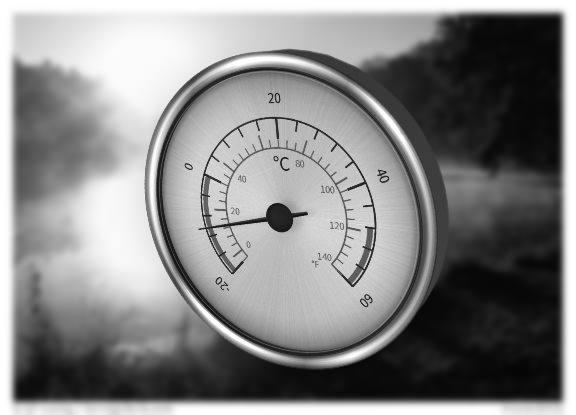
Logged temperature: -10 °C
